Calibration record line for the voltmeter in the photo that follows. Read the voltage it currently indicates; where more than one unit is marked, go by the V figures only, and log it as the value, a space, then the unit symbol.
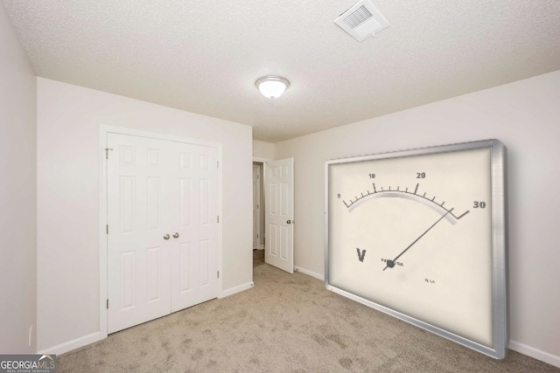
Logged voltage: 28 V
